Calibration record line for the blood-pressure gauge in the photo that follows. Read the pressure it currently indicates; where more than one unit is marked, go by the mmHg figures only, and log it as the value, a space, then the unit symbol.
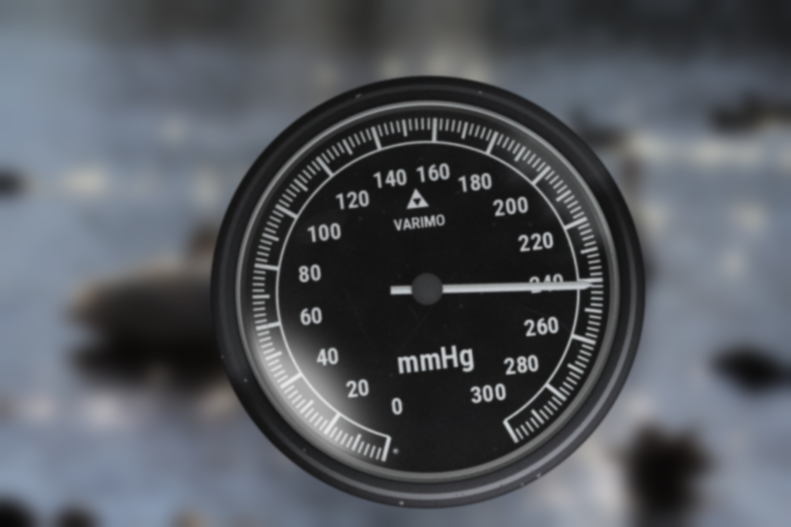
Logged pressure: 242 mmHg
